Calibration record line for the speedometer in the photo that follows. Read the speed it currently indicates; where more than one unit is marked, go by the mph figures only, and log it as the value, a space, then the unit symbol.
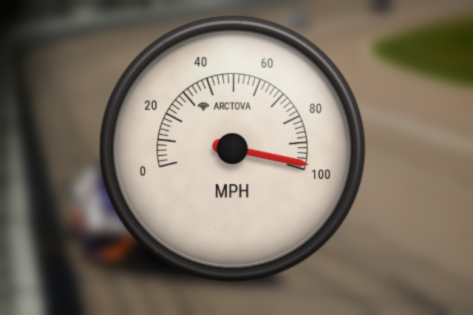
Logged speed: 98 mph
